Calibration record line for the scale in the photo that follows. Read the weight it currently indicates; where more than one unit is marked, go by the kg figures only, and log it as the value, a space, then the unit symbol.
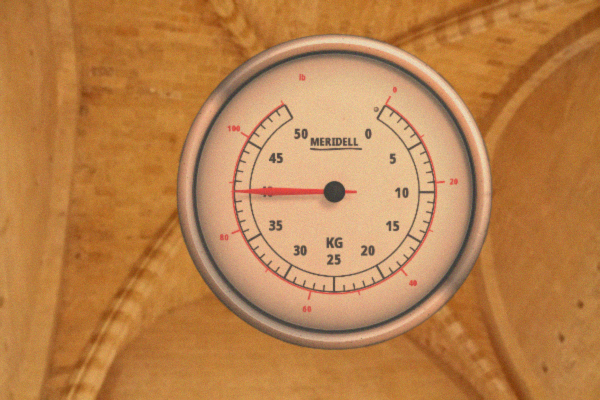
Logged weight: 40 kg
